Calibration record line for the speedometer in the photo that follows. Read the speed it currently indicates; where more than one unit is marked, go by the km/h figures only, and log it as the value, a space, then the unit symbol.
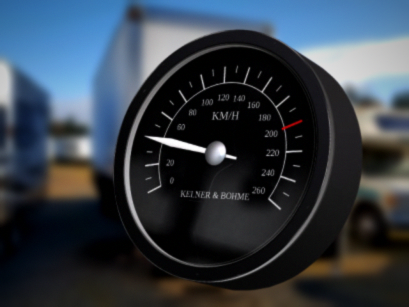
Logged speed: 40 km/h
